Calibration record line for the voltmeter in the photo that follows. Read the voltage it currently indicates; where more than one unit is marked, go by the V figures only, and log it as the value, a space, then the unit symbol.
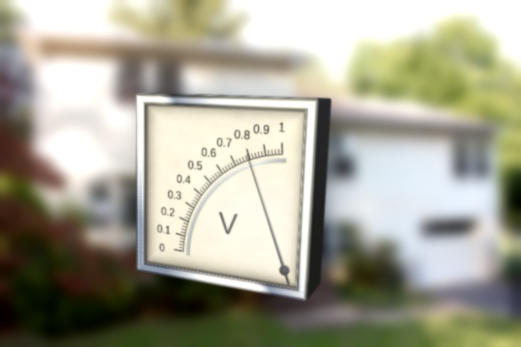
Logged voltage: 0.8 V
